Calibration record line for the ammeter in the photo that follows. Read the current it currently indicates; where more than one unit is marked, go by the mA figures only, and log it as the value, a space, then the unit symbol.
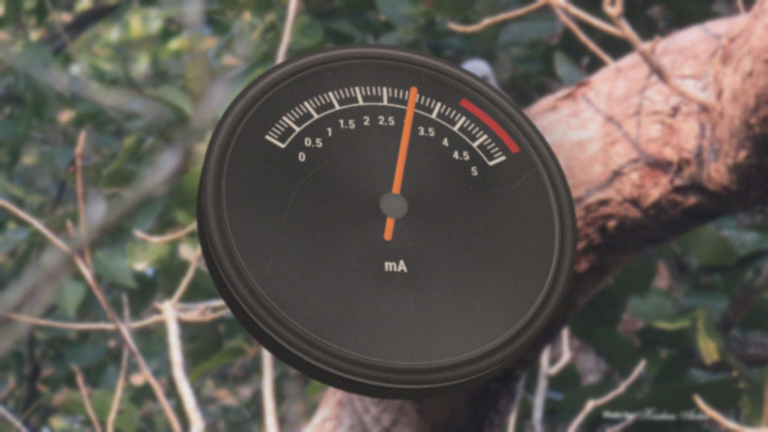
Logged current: 3 mA
